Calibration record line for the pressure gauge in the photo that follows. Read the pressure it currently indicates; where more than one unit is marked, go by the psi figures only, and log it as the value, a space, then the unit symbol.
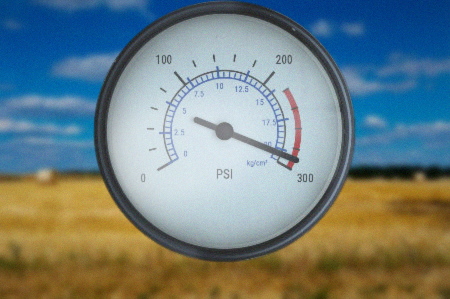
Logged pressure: 290 psi
